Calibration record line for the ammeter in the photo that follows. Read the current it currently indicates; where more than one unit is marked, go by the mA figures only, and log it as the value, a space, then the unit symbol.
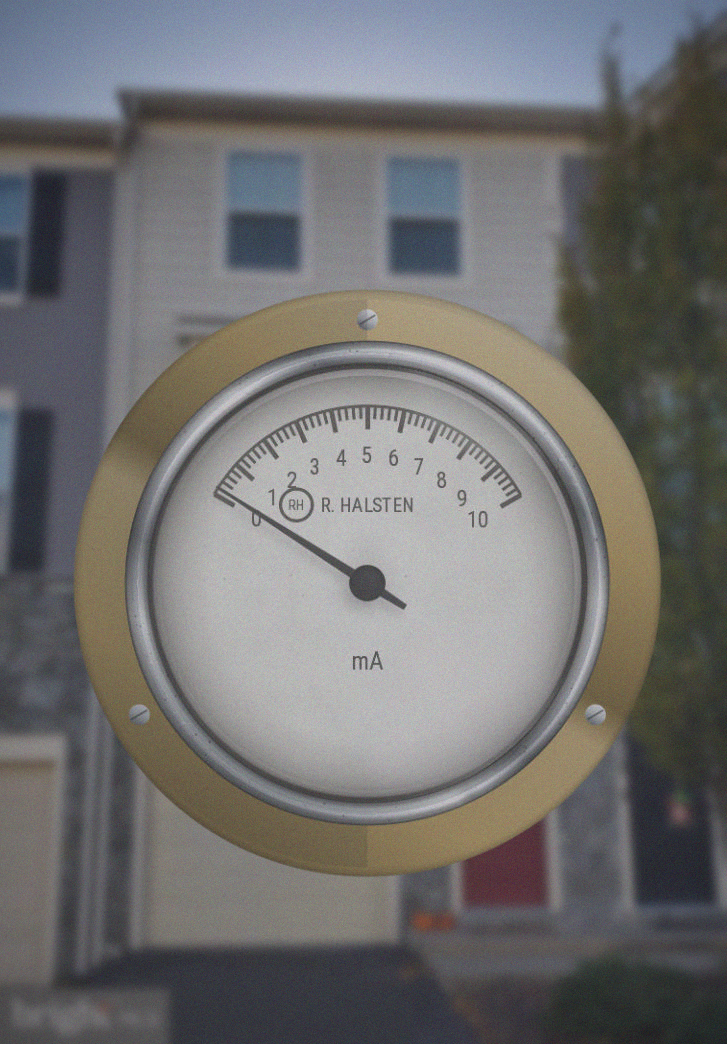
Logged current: 0.2 mA
